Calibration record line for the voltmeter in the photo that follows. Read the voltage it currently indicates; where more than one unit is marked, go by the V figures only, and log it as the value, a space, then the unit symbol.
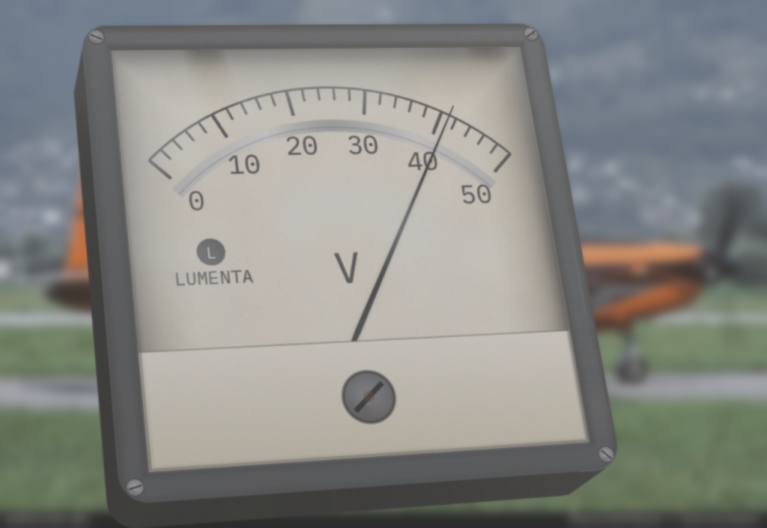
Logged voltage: 41 V
